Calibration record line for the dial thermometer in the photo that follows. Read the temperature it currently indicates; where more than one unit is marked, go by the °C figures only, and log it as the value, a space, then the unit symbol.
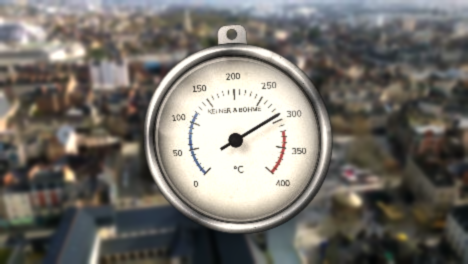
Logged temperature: 290 °C
